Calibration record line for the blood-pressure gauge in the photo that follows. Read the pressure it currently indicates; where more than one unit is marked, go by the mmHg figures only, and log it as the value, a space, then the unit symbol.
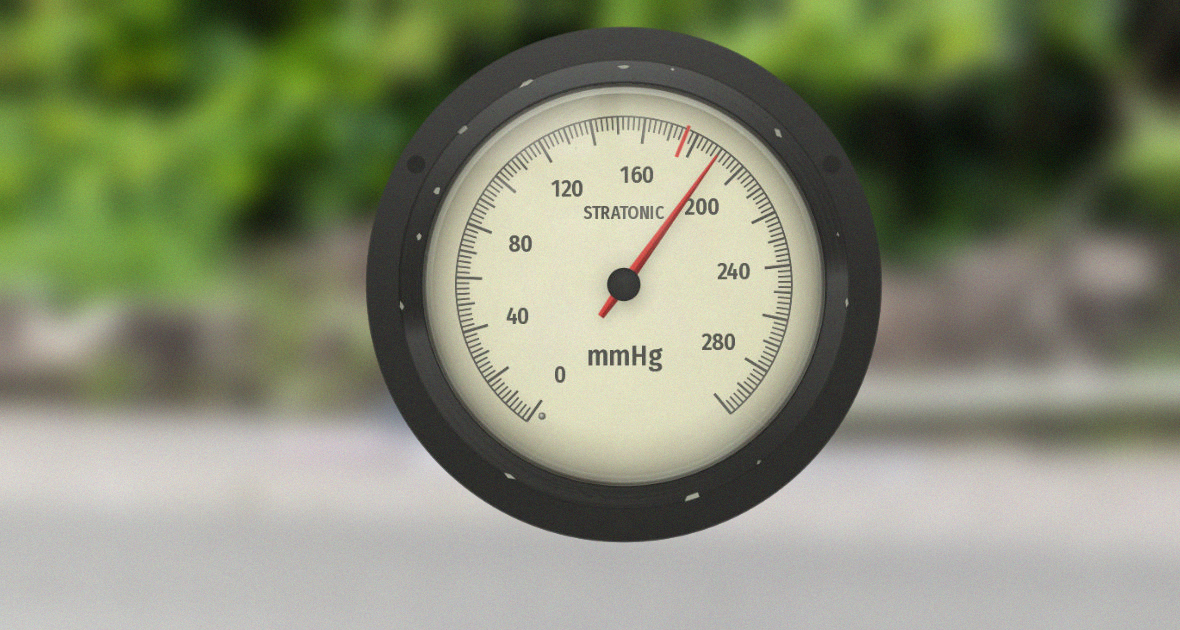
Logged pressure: 190 mmHg
